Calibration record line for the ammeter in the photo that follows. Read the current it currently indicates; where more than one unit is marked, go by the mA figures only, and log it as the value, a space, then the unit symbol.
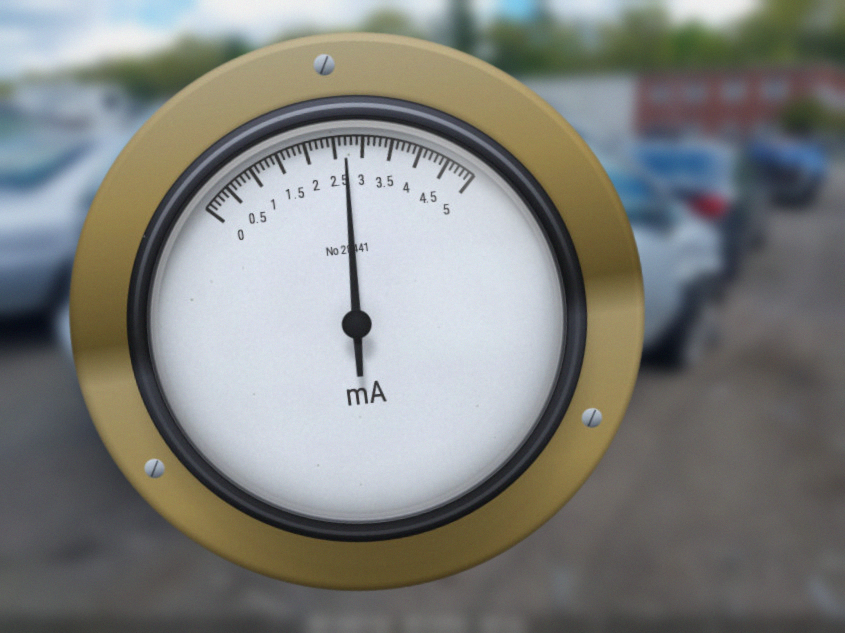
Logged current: 2.7 mA
